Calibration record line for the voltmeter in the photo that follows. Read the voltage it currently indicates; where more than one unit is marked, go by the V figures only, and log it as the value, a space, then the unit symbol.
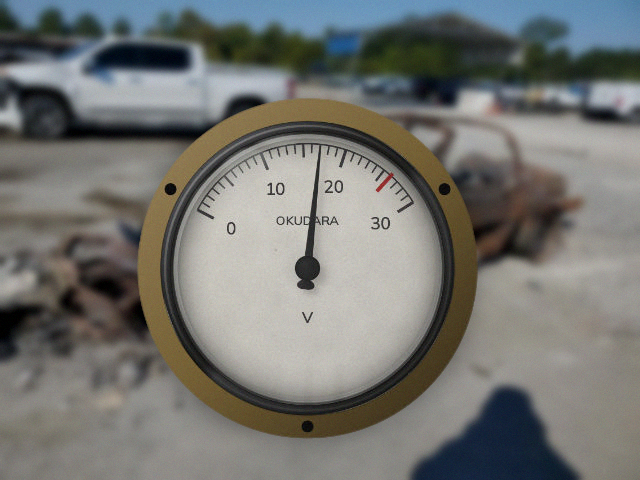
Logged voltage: 17 V
